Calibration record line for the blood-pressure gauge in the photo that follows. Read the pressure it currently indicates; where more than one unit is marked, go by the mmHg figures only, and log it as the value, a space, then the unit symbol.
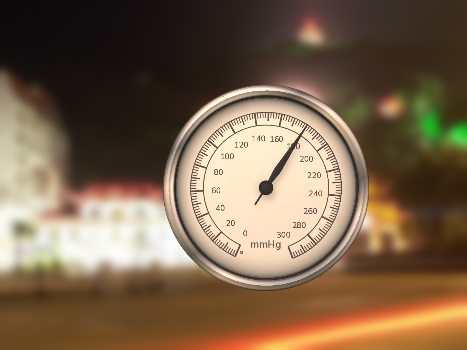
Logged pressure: 180 mmHg
